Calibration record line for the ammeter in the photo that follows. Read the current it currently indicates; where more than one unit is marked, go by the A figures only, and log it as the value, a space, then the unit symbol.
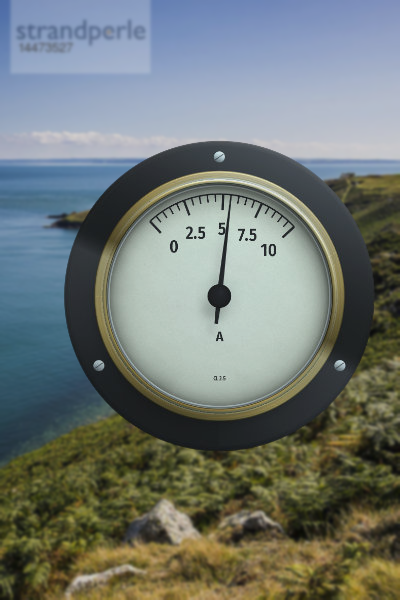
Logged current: 5.5 A
